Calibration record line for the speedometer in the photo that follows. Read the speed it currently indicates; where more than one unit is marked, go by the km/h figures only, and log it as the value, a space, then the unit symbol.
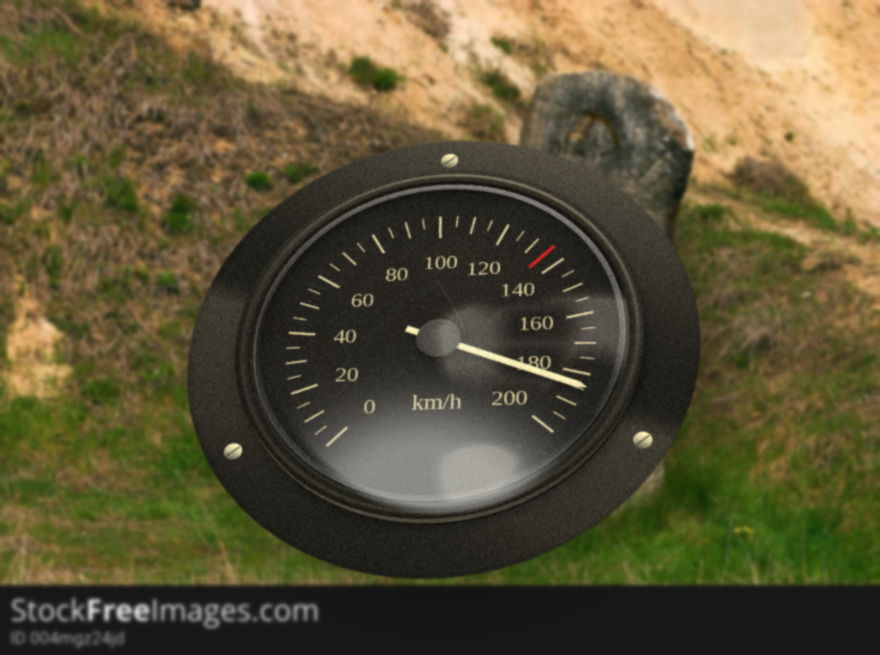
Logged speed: 185 km/h
